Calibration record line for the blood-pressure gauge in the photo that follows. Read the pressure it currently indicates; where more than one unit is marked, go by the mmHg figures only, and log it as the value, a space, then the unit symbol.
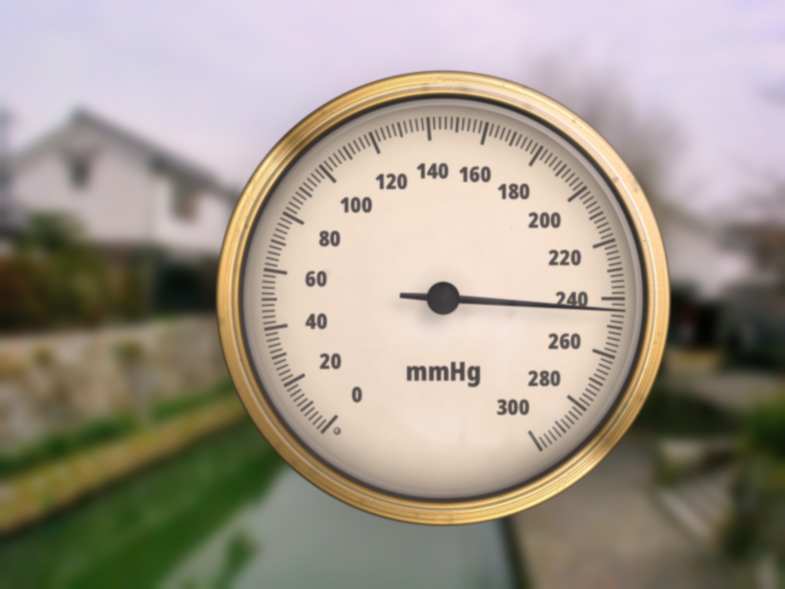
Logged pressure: 244 mmHg
